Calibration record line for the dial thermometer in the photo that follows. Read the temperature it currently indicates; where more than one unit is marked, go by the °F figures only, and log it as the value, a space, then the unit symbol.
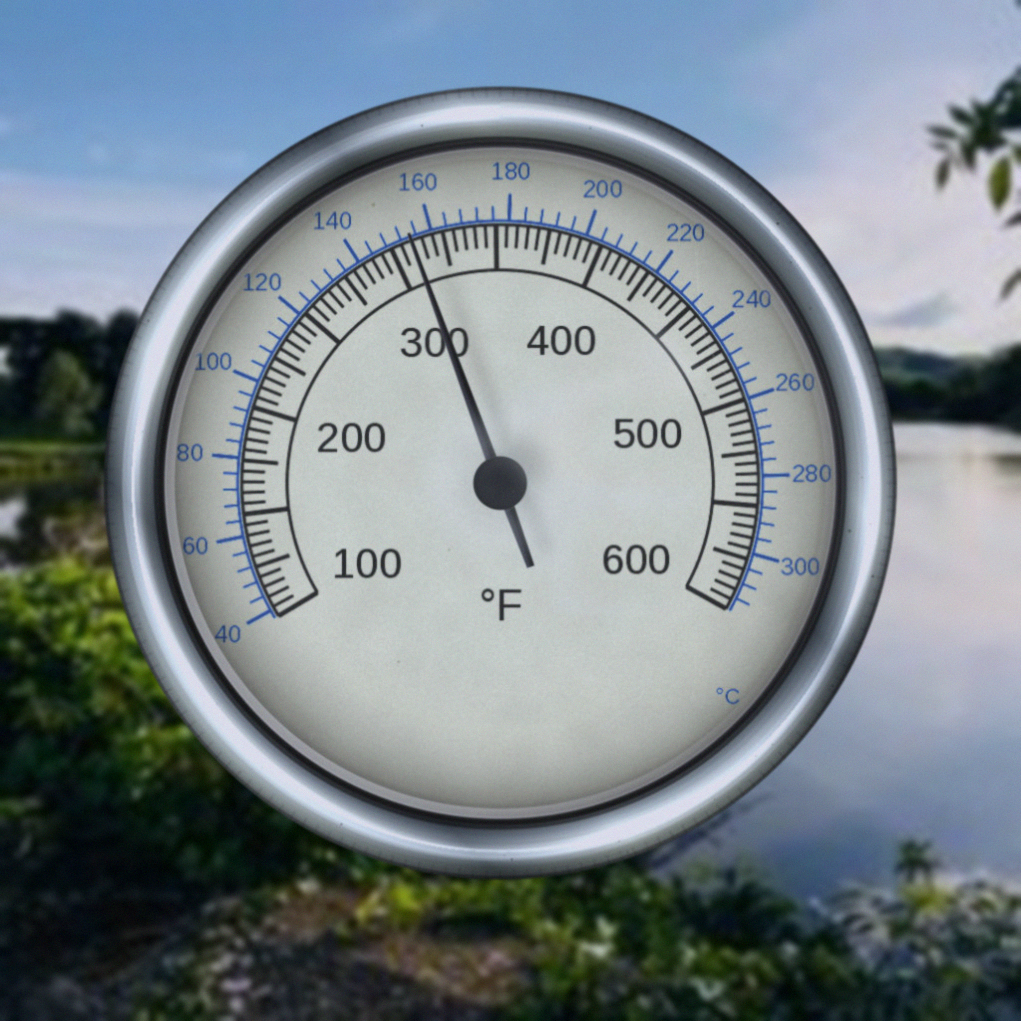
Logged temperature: 310 °F
